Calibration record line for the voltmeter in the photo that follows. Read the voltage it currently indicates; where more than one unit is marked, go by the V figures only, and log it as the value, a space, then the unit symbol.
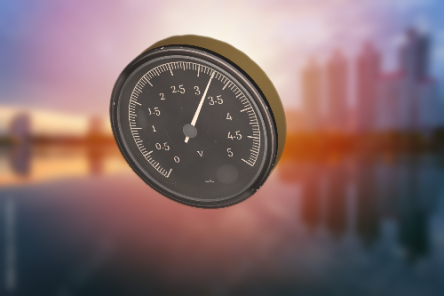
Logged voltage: 3.25 V
